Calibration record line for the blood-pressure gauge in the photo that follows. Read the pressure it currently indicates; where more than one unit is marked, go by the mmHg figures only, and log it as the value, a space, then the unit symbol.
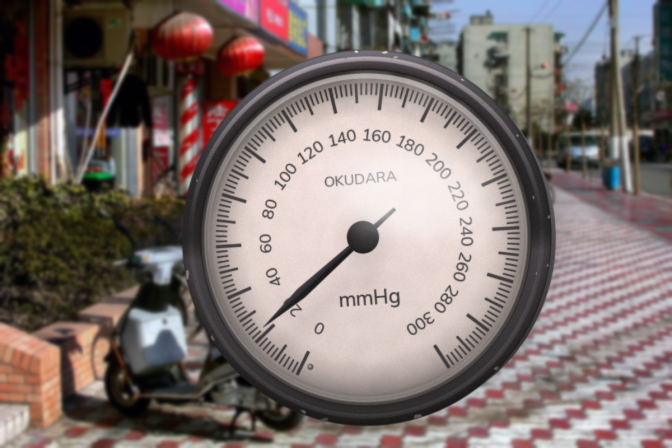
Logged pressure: 22 mmHg
